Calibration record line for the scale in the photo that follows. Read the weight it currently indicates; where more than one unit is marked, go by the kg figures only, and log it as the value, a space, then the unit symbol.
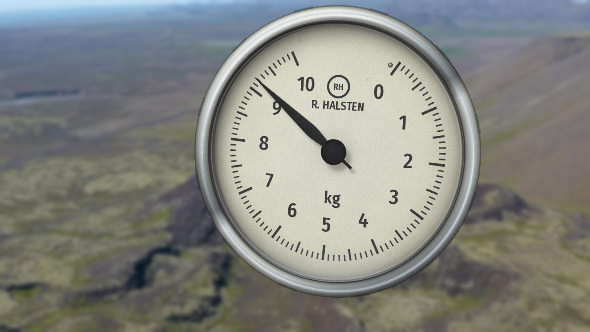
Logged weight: 9.2 kg
